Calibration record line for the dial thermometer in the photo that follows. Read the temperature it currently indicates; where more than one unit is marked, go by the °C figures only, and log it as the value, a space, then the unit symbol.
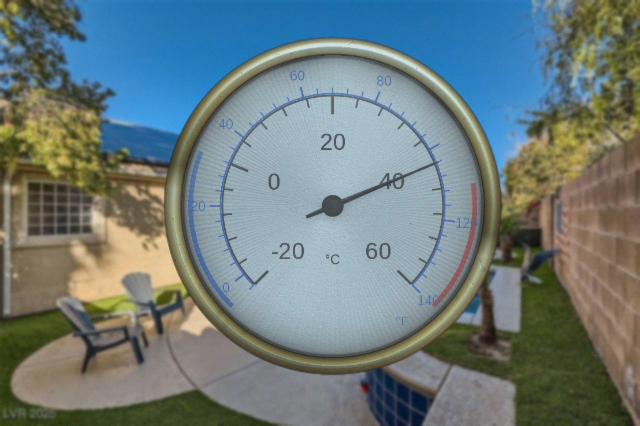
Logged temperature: 40 °C
